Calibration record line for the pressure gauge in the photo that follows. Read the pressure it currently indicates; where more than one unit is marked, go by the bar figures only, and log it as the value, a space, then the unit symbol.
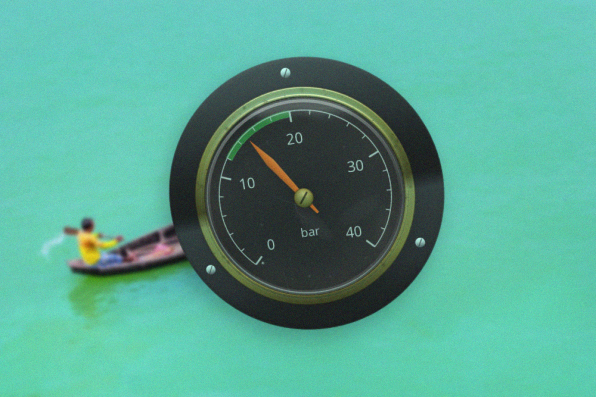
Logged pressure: 15 bar
